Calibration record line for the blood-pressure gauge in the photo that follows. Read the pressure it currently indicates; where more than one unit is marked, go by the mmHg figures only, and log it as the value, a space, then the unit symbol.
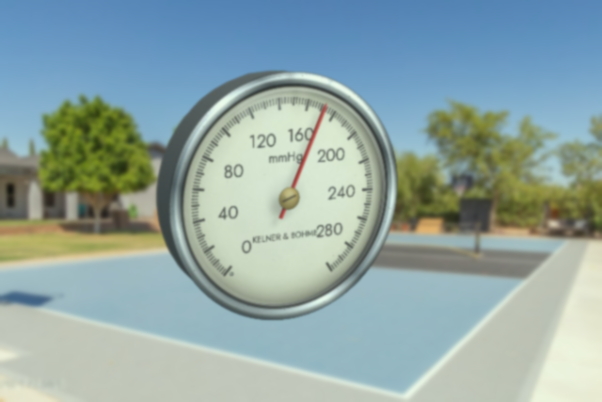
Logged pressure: 170 mmHg
